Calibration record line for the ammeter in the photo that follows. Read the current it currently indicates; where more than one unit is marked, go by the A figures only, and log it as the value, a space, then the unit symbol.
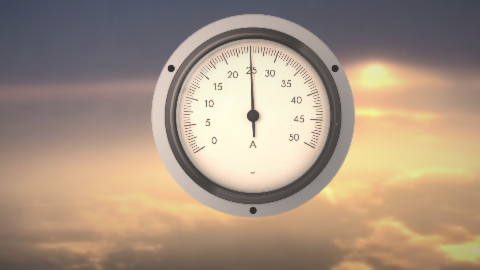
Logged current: 25 A
